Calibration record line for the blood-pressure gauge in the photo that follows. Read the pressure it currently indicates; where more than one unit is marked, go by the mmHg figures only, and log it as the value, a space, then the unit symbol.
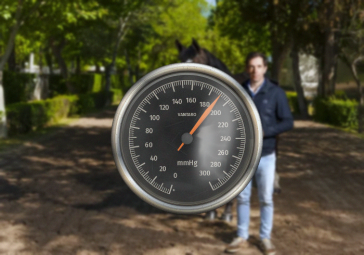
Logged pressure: 190 mmHg
